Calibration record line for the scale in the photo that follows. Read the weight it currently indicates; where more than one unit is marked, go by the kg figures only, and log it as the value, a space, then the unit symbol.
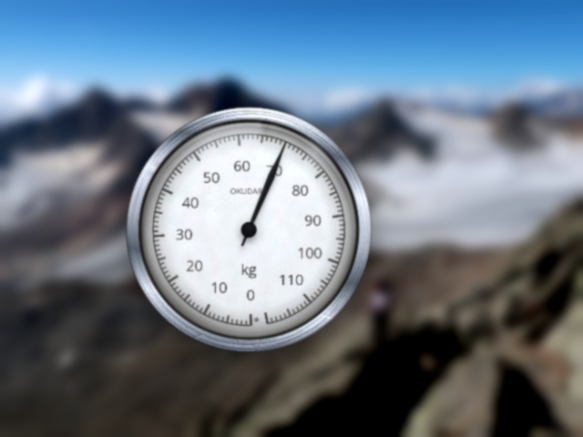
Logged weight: 70 kg
